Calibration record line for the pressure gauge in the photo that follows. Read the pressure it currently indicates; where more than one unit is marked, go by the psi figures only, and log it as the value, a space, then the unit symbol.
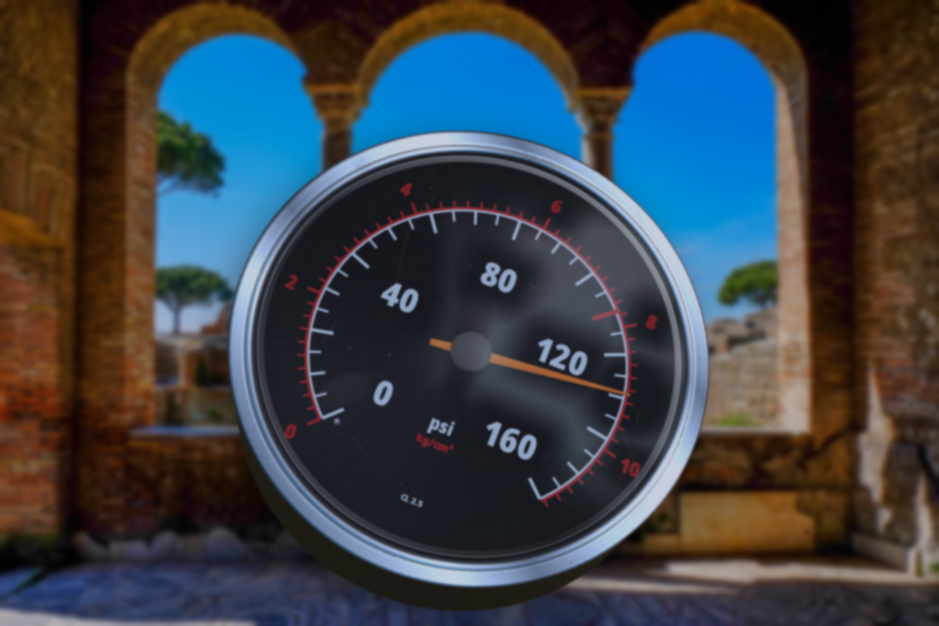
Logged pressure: 130 psi
